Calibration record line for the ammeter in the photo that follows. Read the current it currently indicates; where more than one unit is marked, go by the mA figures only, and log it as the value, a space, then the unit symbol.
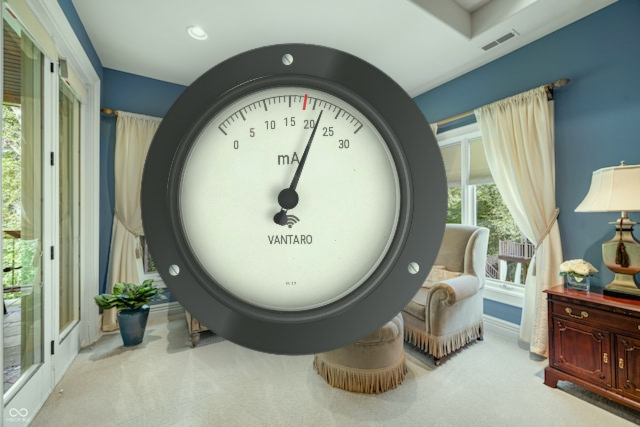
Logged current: 22 mA
